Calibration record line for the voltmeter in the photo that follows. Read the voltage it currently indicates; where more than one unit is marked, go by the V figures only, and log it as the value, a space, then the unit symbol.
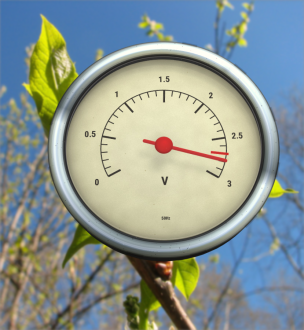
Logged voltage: 2.8 V
